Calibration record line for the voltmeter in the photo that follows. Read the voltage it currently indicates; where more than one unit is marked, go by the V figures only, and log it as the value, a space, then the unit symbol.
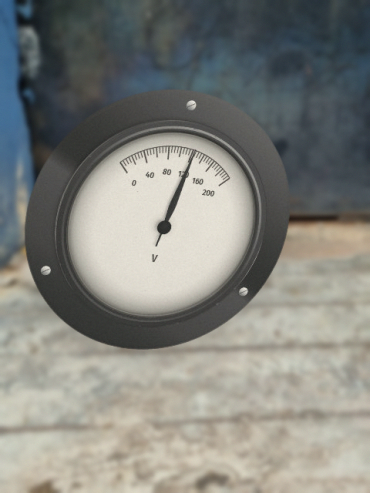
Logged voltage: 120 V
